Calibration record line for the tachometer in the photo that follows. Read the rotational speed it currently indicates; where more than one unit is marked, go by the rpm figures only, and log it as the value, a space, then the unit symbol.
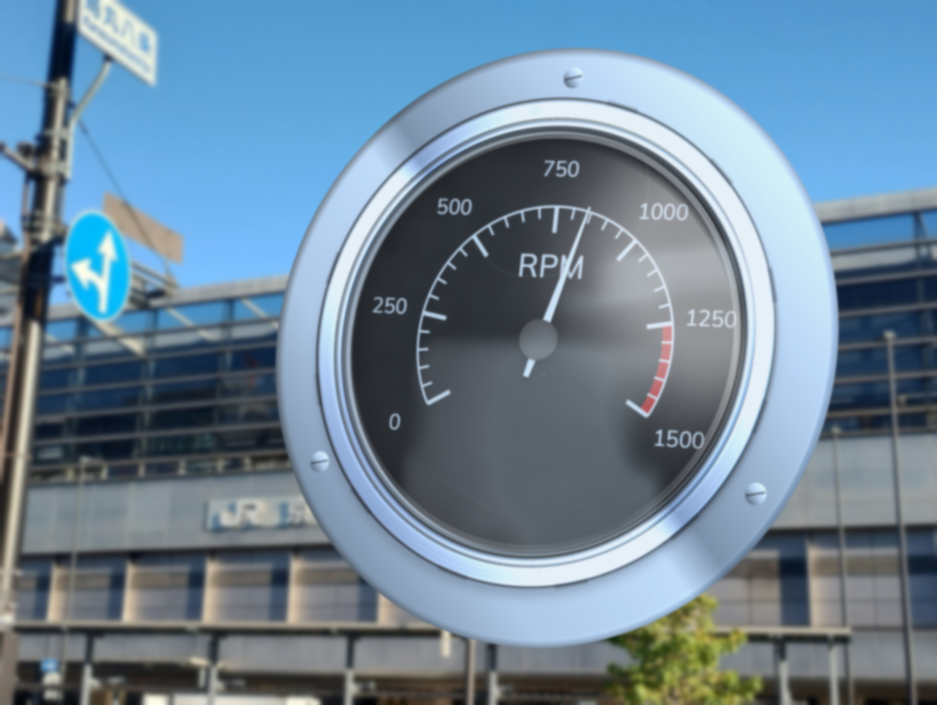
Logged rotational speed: 850 rpm
